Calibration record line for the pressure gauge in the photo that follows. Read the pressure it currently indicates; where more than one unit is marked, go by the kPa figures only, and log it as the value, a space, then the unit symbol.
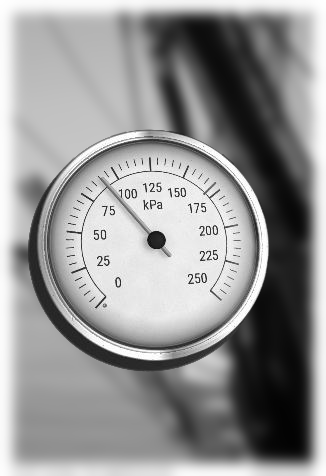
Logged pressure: 90 kPa
